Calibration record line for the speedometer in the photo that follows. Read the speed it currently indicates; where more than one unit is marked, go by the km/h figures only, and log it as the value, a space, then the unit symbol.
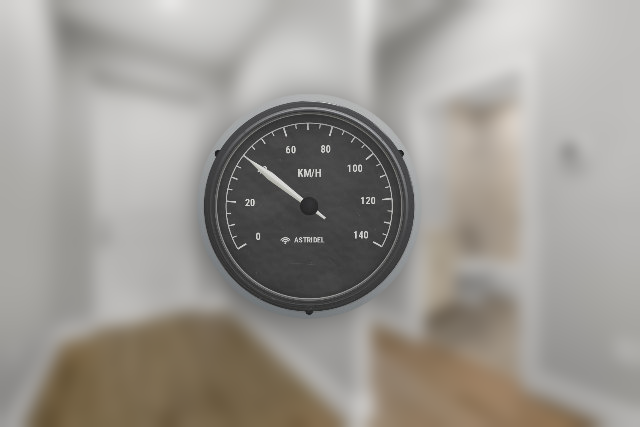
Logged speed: 40 km/h
